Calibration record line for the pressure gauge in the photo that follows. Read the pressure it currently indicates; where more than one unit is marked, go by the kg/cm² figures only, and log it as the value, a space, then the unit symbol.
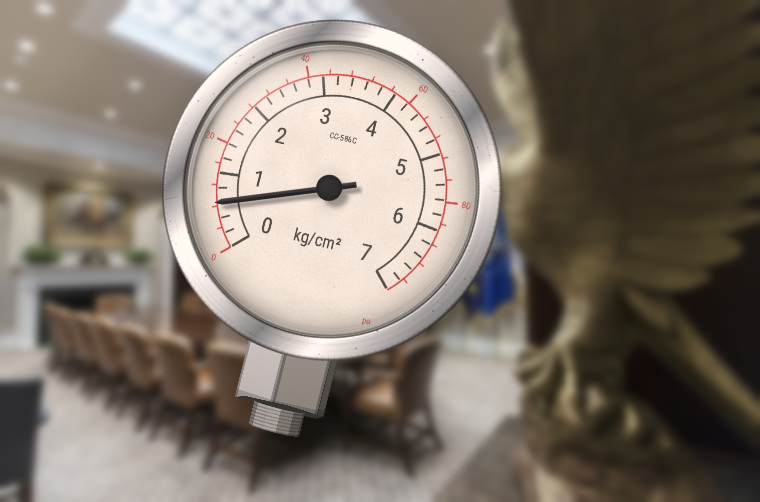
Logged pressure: 0.6 kg/cm²
